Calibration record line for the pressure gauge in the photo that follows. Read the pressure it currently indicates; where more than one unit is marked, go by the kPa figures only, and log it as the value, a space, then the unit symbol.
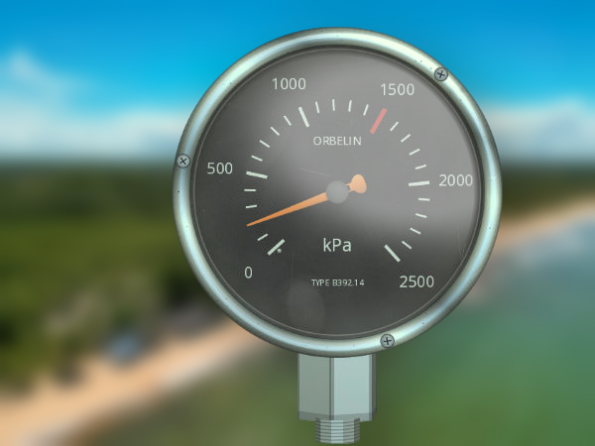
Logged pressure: 200 kPa
